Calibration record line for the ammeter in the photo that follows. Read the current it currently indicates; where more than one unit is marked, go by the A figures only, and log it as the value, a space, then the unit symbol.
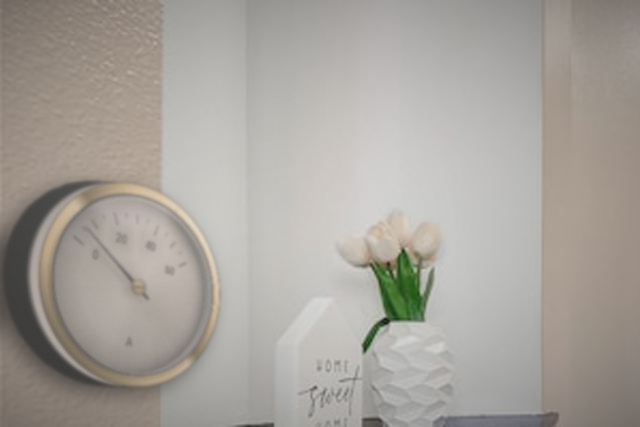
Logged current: 5 A
